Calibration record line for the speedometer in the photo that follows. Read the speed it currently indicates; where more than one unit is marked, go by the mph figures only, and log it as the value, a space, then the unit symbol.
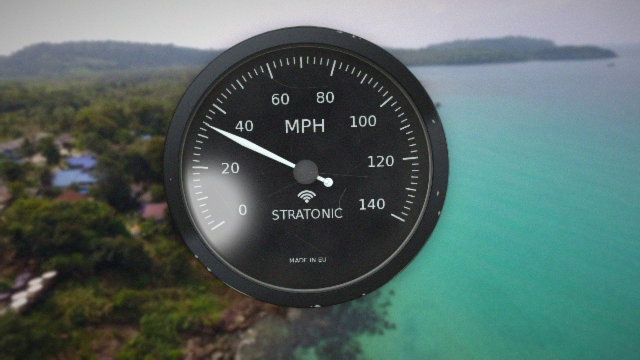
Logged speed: 34 mph
